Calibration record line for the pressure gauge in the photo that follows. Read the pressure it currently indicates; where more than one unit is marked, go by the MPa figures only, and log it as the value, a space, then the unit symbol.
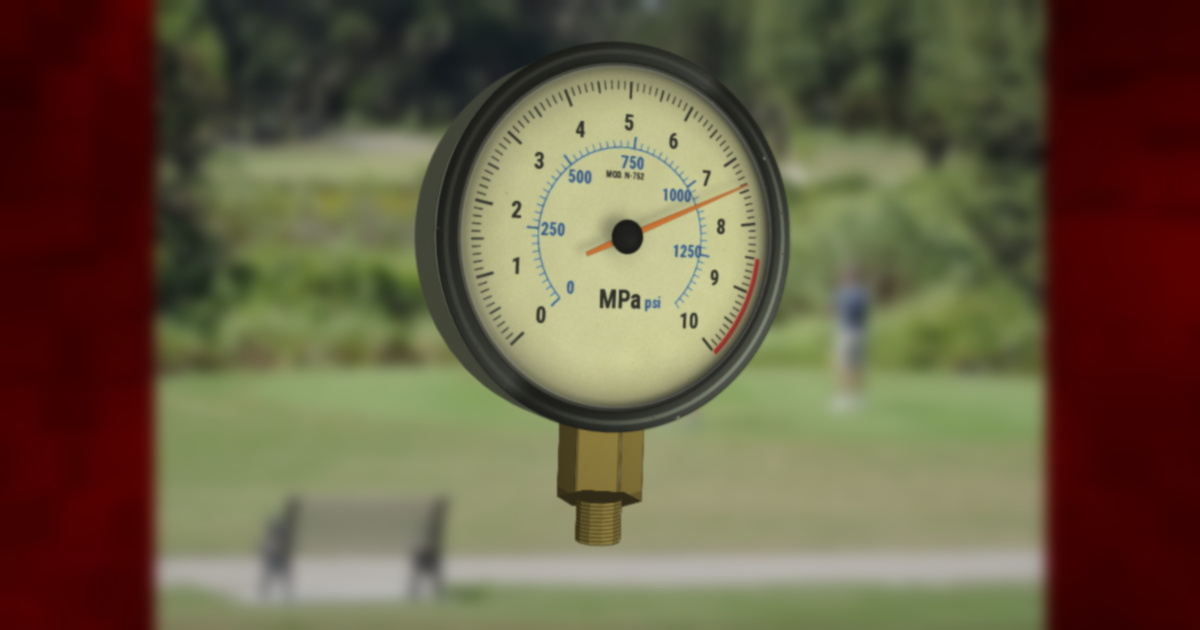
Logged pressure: 7.4 MPa
